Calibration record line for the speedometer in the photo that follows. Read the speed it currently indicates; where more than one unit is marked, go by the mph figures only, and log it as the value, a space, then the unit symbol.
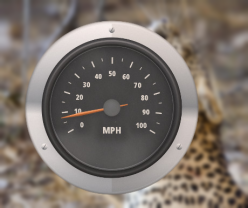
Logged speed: 7.5 mph
